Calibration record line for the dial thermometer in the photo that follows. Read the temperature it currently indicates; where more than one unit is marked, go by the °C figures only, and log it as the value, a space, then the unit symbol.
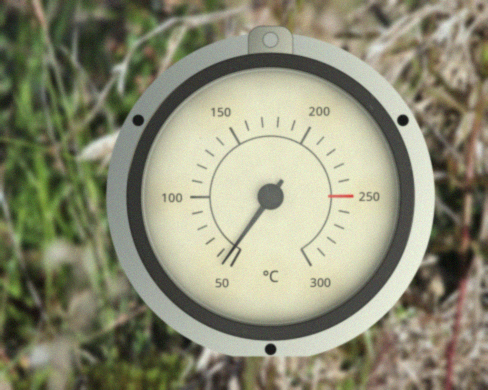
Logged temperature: 55 °C
